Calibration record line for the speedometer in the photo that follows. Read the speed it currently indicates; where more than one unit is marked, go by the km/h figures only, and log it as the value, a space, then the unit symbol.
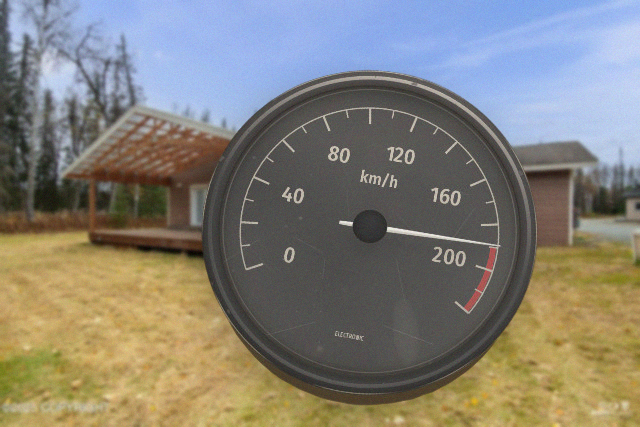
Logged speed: 190 km/h
